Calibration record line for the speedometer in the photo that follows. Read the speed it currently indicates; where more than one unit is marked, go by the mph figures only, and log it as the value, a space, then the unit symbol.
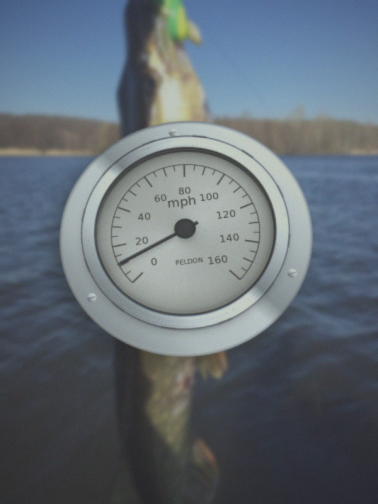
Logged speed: 10 mph
